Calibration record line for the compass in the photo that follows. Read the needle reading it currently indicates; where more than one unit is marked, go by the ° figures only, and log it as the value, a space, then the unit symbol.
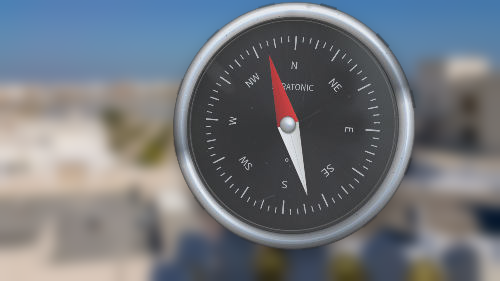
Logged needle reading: 340 °
